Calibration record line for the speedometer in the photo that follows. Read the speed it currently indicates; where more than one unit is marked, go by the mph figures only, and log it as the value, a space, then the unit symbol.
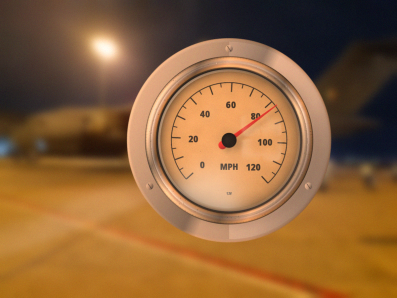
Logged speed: 82.5 mph
